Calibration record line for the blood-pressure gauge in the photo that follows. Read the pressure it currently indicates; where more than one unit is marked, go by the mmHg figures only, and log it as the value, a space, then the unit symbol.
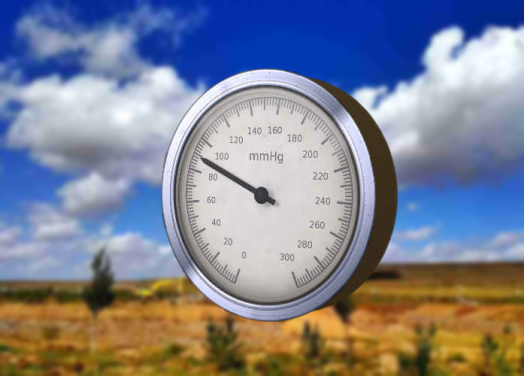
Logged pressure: 90 mmHg
